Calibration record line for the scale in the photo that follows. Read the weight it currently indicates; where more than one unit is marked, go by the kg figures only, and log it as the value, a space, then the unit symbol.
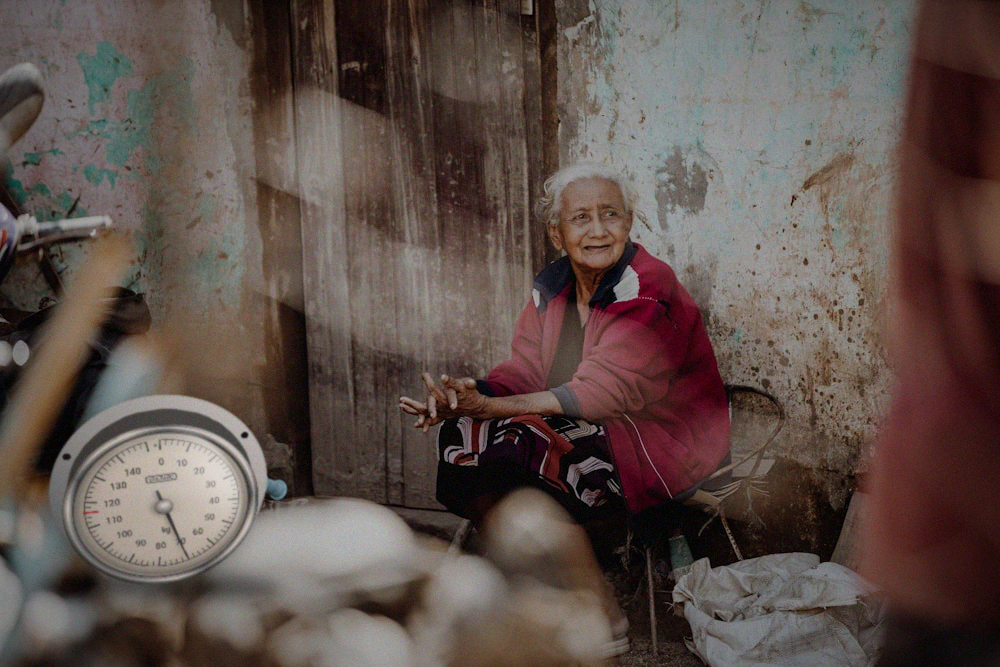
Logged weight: 70 kg
